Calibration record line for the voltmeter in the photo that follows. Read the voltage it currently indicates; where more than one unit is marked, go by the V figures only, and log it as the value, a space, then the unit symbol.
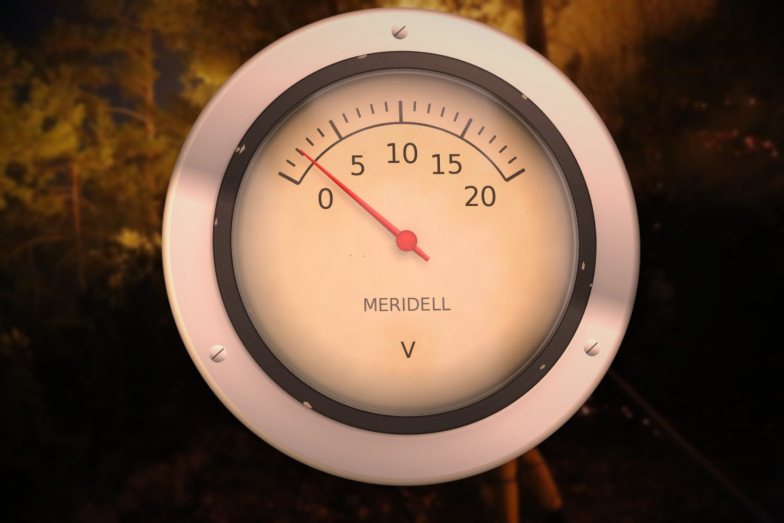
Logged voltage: 2 V
